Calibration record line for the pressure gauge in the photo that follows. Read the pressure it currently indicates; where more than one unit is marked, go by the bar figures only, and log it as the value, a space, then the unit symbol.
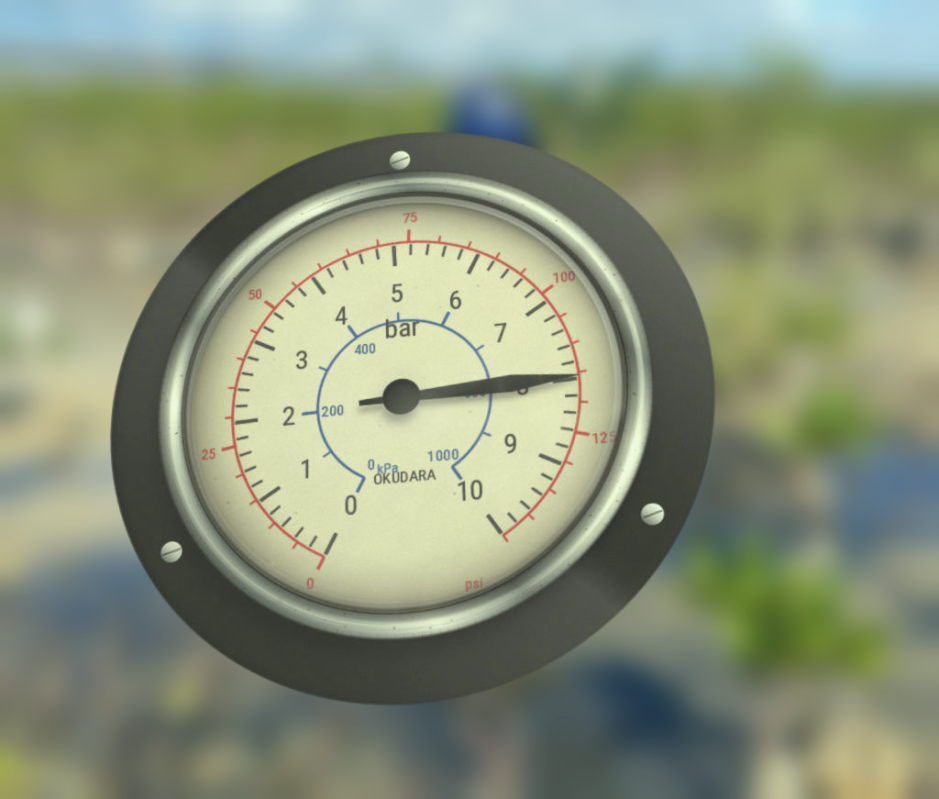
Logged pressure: 8 bar
